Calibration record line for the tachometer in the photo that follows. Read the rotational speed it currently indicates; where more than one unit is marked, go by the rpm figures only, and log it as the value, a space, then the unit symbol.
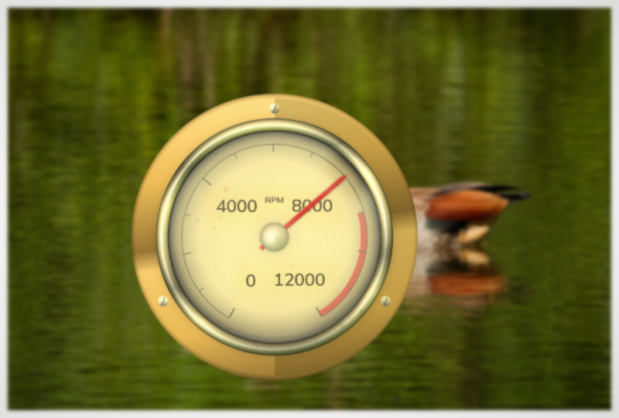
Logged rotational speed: 8000 rpm
